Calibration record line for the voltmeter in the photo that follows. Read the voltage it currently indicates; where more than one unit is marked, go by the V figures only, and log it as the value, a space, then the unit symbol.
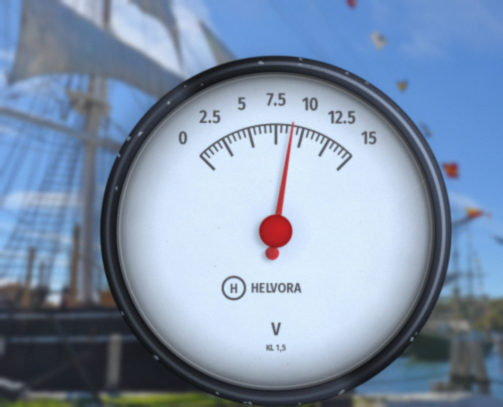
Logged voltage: 9 V
